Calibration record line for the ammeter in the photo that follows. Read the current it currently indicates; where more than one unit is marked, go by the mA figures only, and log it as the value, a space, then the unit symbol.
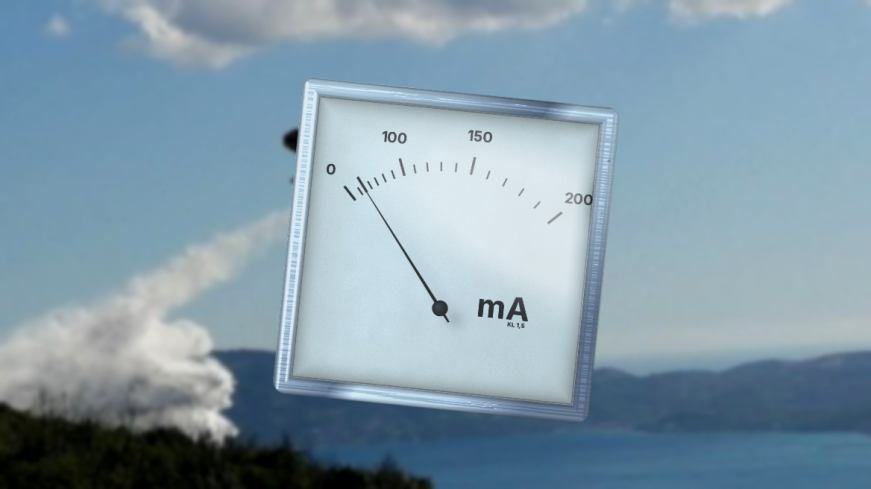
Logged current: 50 mA
